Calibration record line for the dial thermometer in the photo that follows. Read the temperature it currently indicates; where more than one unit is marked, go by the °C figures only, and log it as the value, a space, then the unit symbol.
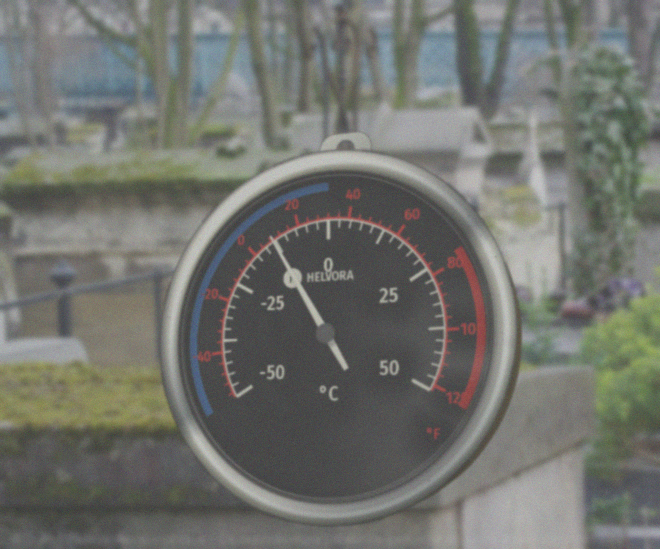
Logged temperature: -12.5 °C
